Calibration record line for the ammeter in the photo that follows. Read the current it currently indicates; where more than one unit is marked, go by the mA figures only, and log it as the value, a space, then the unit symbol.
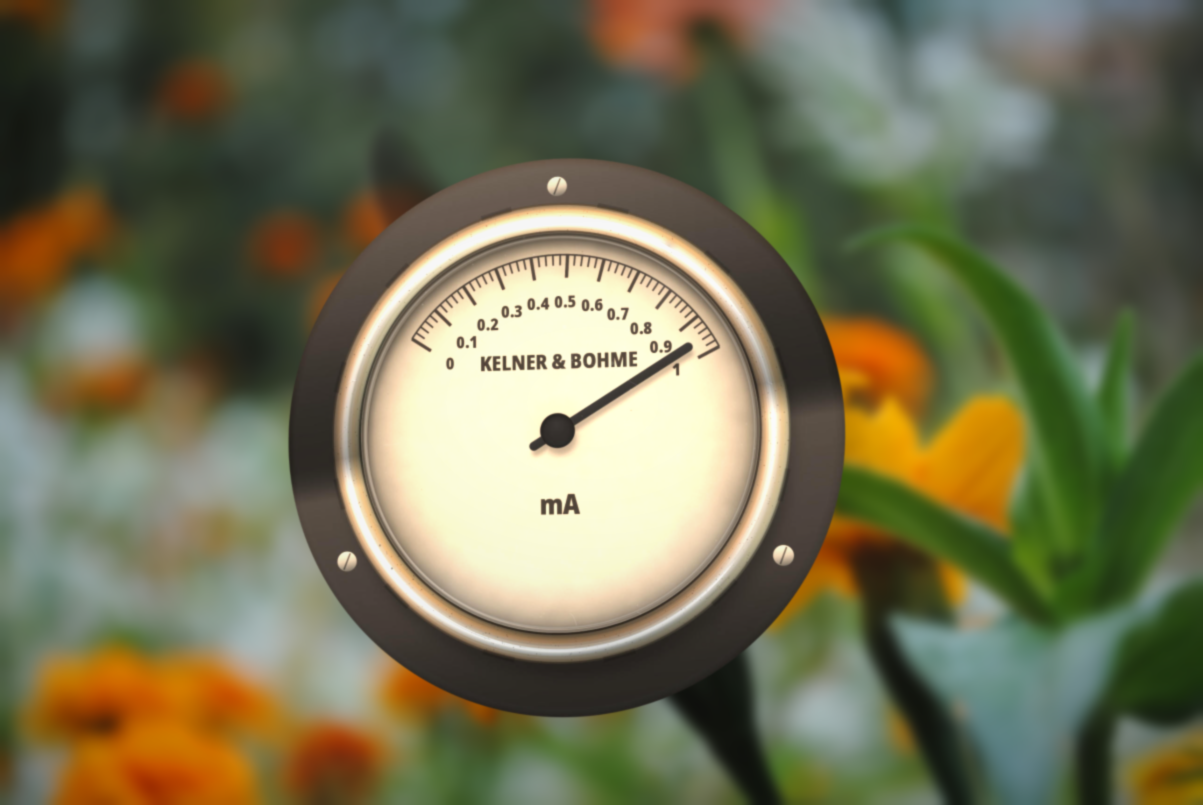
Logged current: 0.96 mA
